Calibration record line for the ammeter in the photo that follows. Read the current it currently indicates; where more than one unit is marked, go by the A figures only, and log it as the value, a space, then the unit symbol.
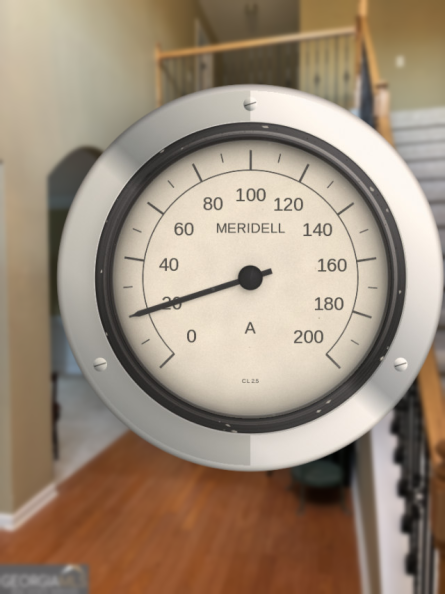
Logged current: 20 A
